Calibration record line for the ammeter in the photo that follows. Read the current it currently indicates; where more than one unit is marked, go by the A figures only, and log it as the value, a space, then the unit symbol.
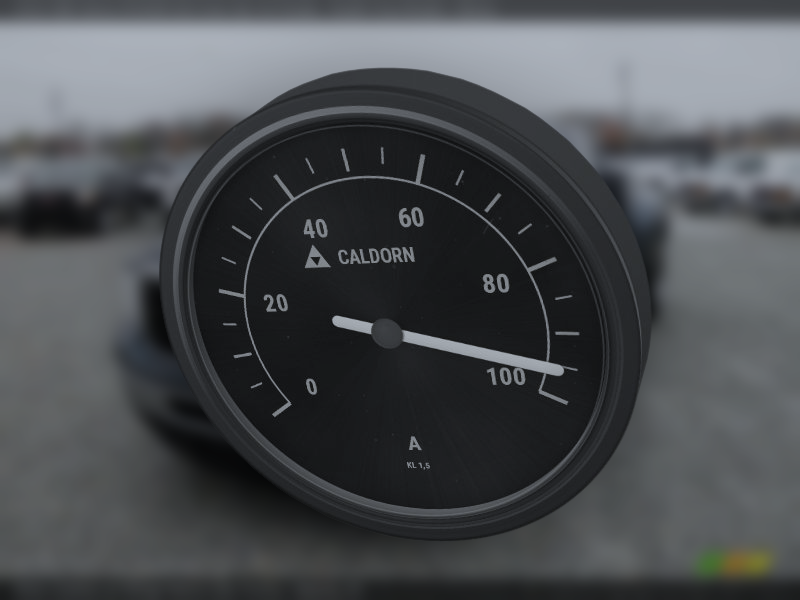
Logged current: 95 A
